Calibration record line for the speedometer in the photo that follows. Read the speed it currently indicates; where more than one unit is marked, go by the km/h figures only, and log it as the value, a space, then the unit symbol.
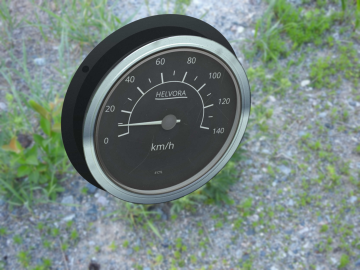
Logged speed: 10 km/h
